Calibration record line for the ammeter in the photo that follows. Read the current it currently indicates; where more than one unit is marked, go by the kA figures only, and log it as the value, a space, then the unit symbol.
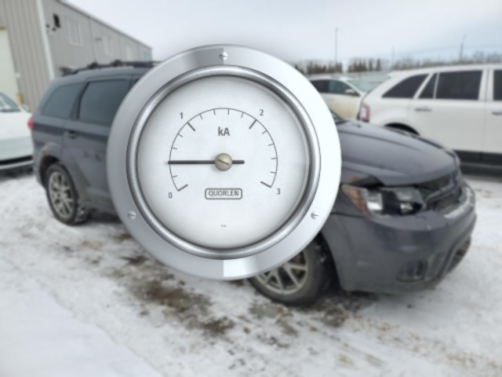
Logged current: 0.4 kA
